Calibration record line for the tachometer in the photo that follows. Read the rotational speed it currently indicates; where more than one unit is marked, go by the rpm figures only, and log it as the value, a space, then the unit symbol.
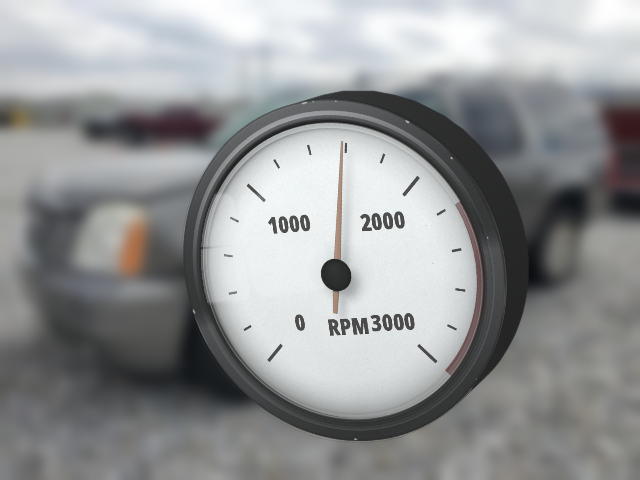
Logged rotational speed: 1600 rpm
